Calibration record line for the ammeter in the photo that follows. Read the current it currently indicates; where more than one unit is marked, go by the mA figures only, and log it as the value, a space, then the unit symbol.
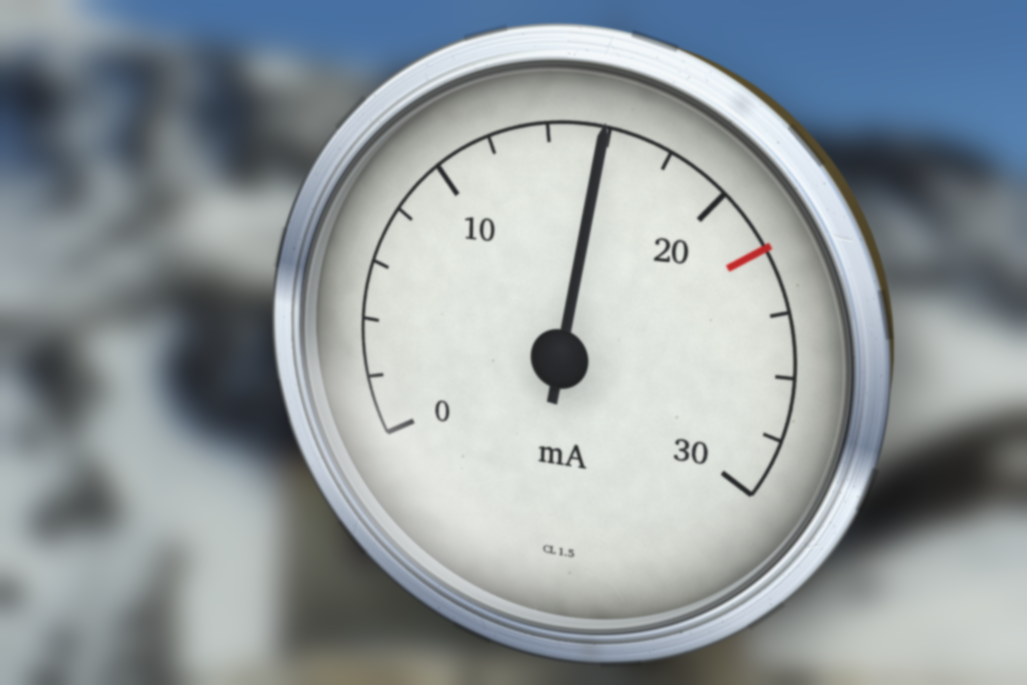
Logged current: 16 mA
